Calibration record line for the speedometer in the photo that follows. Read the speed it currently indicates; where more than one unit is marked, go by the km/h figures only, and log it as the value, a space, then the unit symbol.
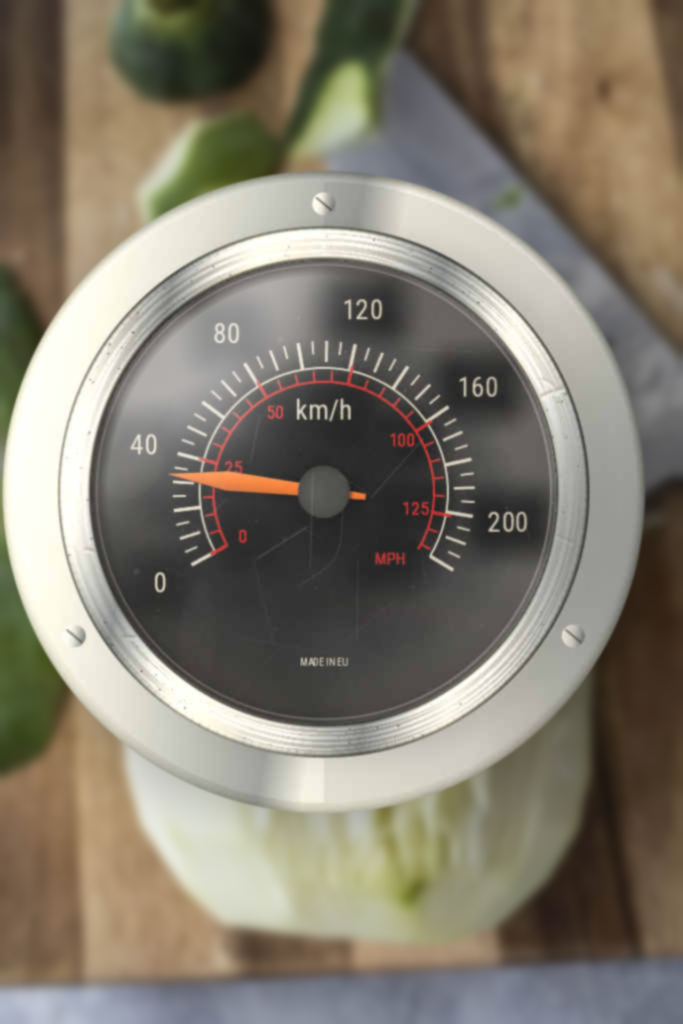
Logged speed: 32.5 km/h
